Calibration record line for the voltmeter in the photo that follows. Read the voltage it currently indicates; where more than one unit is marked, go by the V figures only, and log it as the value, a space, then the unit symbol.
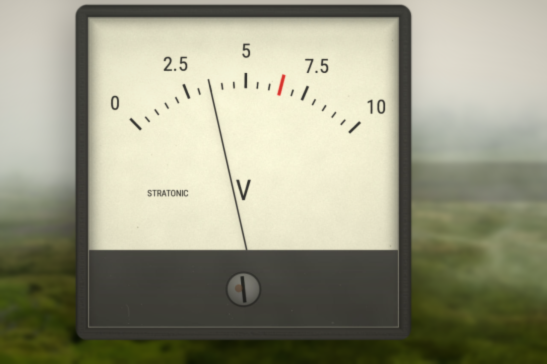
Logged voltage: 3.5 V
